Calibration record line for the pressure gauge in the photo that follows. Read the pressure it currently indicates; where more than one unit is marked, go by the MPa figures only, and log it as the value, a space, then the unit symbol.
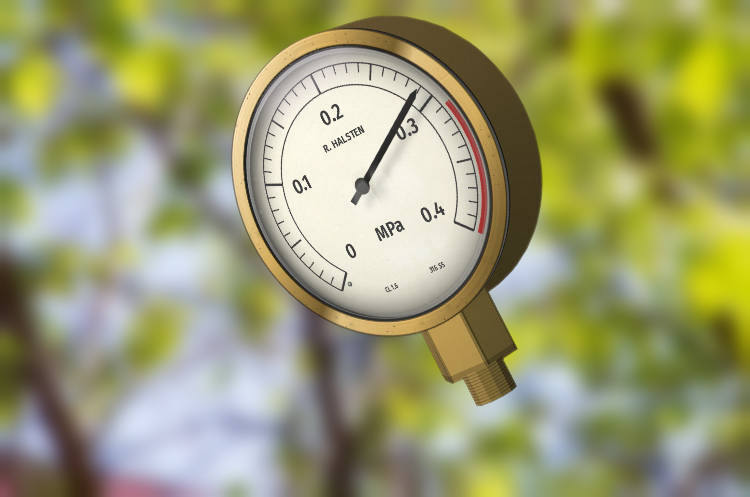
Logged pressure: 0.29 MPa
